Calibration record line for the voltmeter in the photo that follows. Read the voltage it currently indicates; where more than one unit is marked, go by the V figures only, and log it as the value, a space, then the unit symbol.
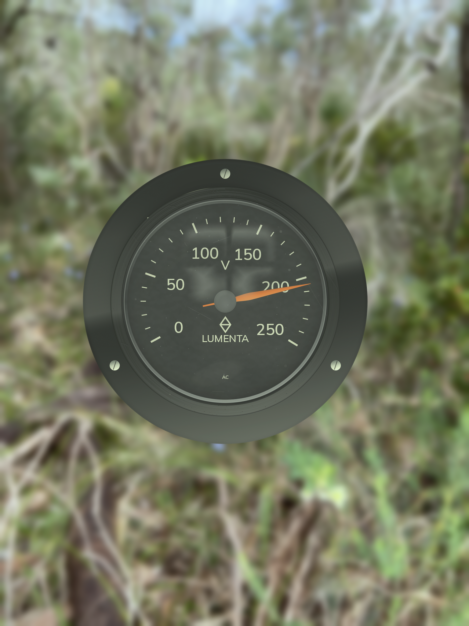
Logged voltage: 205 V
